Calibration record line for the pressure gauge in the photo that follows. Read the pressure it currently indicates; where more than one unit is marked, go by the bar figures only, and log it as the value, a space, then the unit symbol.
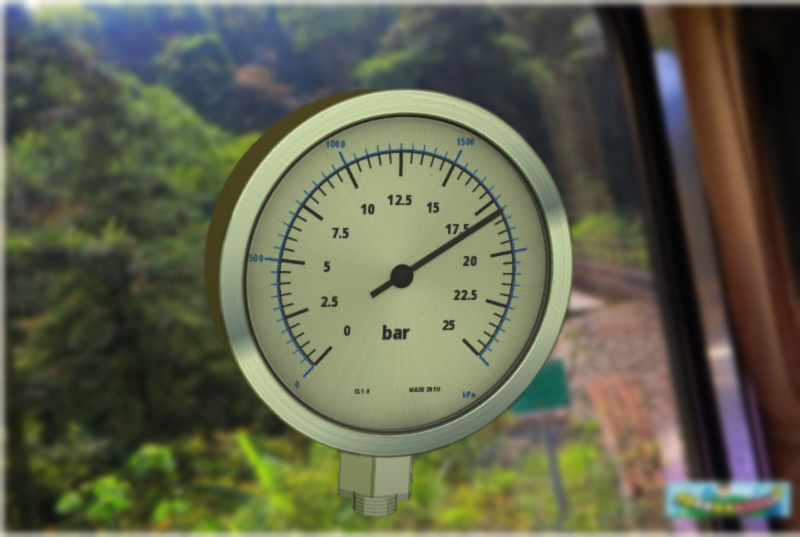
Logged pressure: 18 bar
